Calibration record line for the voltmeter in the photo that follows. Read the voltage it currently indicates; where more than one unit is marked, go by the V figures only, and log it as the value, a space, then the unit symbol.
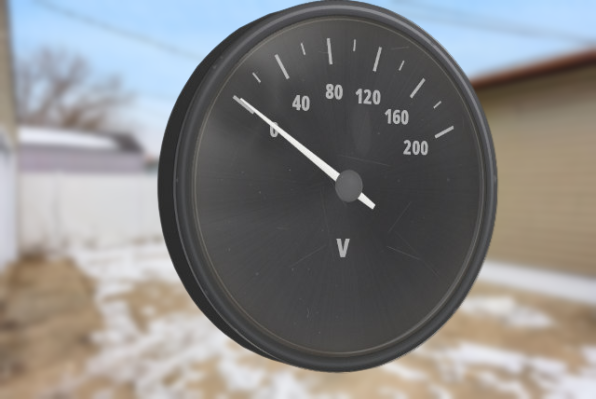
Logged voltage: 0 V
